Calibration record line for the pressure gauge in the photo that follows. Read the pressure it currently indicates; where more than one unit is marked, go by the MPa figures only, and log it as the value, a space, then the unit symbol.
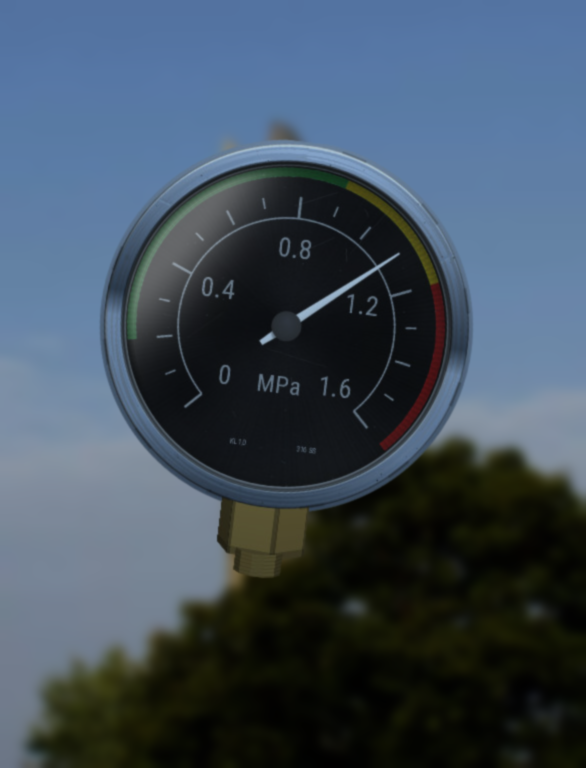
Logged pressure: 1.1 MPa
